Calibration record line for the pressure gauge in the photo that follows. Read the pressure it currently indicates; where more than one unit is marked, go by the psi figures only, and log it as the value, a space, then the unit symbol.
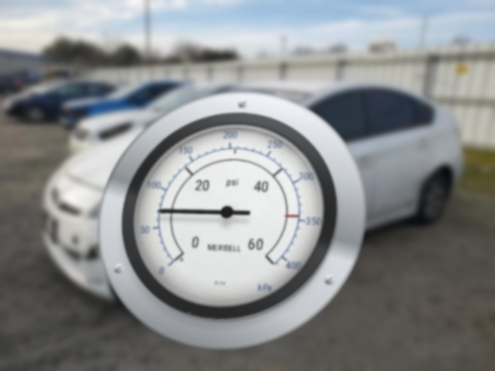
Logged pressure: 10 psi
